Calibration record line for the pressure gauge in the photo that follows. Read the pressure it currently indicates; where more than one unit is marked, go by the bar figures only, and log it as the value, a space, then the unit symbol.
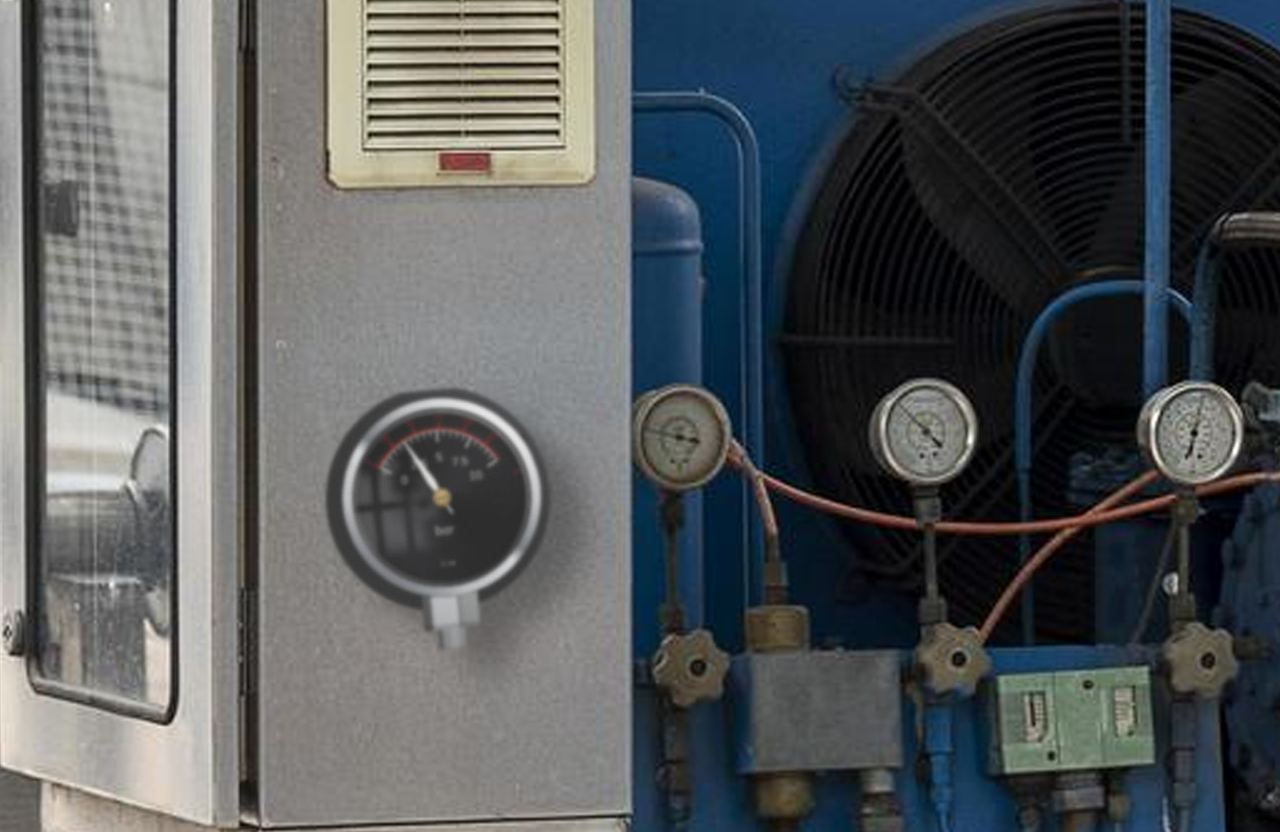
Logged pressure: 2.5 bar
